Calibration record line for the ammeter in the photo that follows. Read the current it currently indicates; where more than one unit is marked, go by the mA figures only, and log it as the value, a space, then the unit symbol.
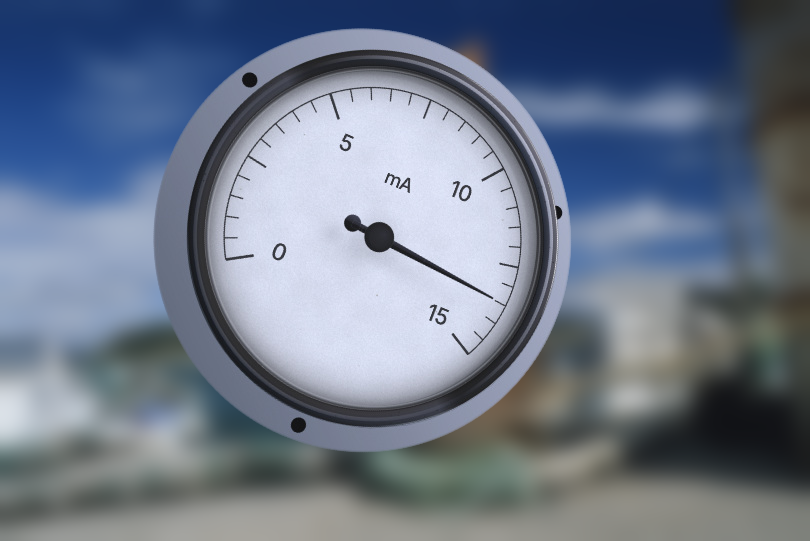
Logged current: 13.5 mA
